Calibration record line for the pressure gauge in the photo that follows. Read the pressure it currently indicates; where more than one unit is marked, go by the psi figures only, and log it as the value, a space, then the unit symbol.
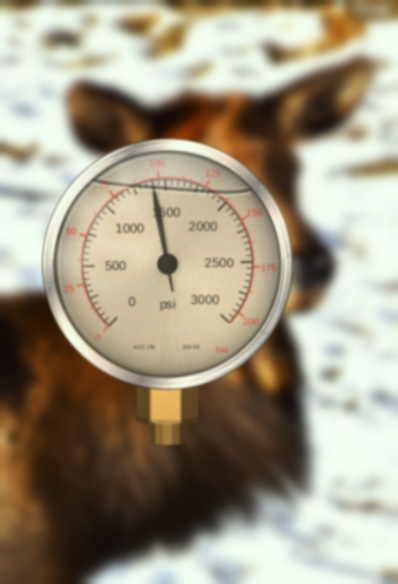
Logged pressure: 1400 psi
